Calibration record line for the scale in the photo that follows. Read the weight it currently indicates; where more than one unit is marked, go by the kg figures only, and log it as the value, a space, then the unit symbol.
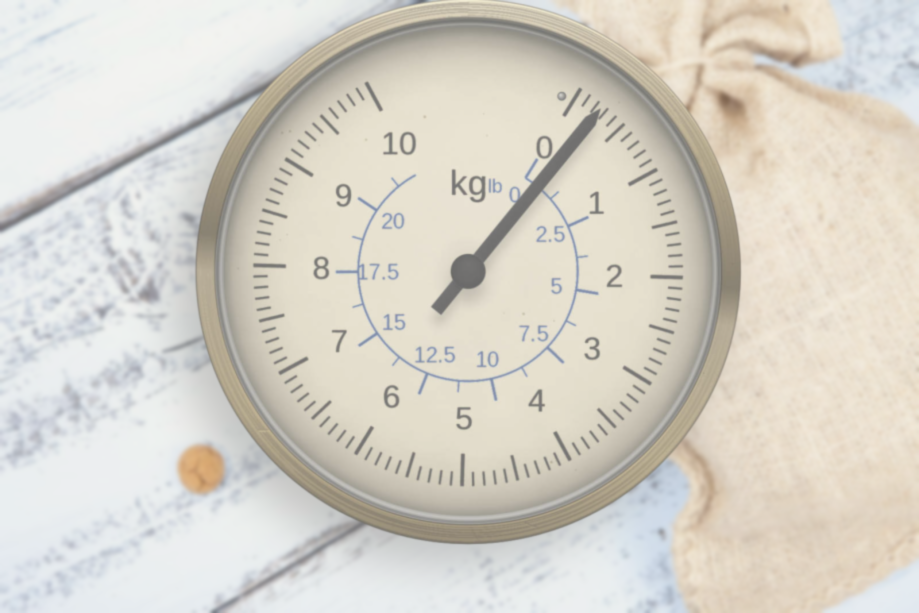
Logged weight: 0.25 kg
